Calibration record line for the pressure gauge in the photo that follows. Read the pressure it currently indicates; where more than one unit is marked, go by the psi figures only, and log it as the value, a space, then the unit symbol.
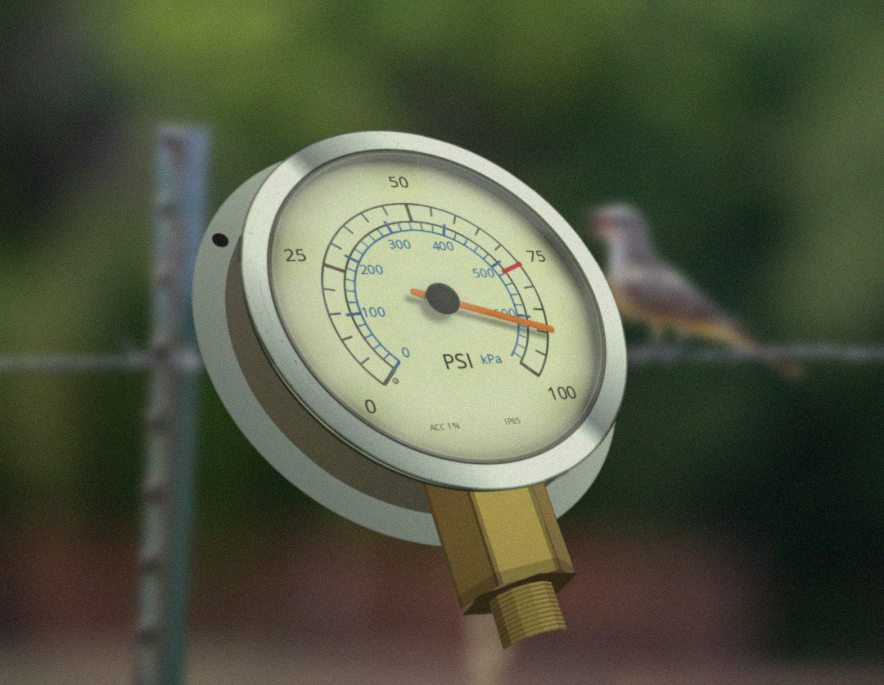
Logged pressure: 90 psi
